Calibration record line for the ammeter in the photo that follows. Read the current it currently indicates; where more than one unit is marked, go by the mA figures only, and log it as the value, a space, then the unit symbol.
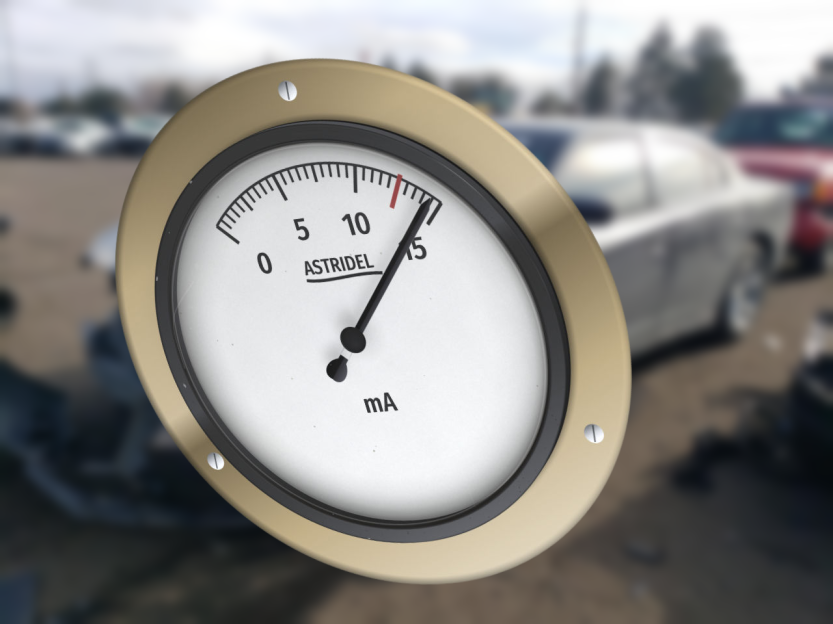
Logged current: 14.5 mA
